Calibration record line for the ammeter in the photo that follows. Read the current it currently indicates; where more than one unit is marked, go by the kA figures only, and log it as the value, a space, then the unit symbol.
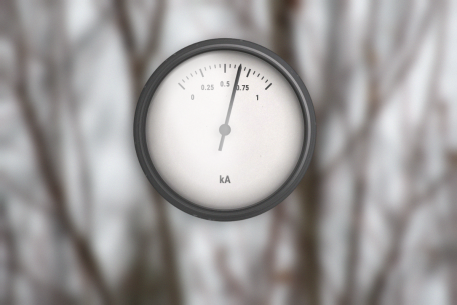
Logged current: 0.65 kA
